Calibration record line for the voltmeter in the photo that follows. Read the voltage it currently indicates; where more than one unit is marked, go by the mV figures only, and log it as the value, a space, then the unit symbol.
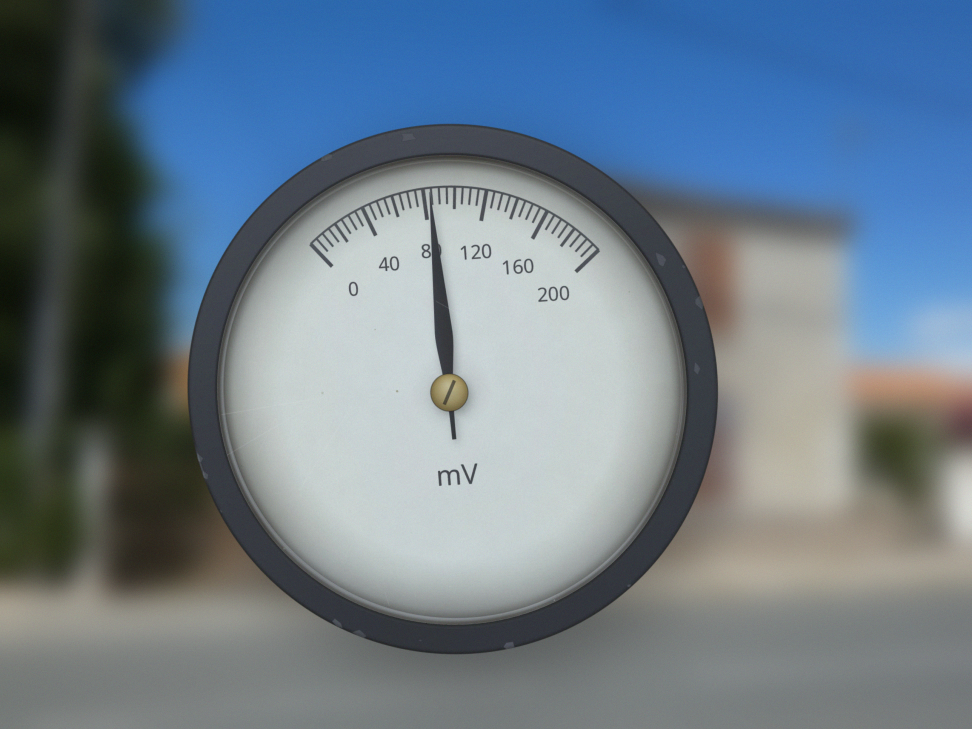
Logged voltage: 85 mV
